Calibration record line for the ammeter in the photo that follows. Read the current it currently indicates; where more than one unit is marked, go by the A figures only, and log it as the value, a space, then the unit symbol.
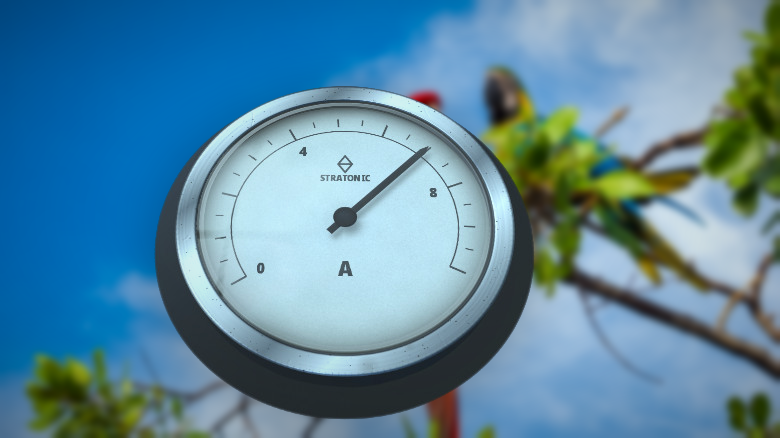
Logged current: 7 A
